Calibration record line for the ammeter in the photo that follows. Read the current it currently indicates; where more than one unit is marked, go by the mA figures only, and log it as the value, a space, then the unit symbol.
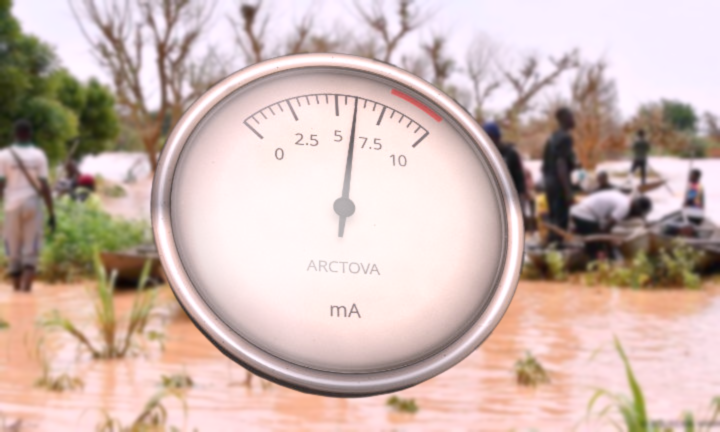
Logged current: 6 mA
